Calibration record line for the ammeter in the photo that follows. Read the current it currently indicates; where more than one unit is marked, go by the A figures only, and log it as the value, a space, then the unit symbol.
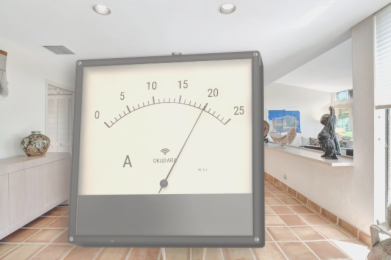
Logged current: 20 A
